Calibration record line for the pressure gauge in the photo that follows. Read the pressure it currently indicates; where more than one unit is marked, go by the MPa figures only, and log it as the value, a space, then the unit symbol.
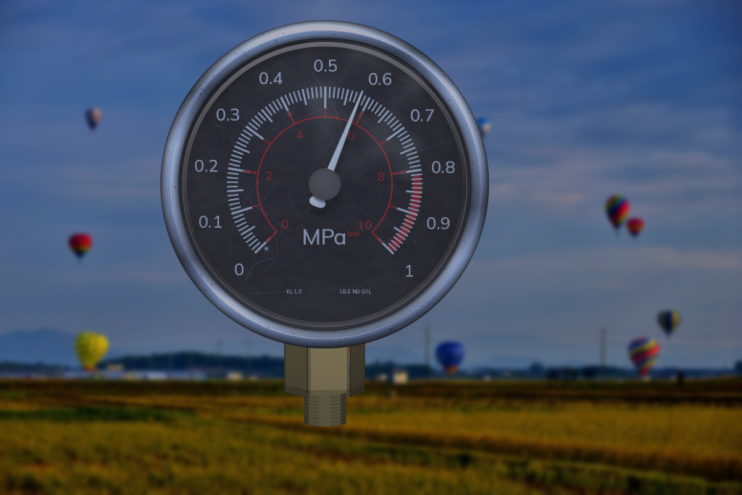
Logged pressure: 0.58 MPa
